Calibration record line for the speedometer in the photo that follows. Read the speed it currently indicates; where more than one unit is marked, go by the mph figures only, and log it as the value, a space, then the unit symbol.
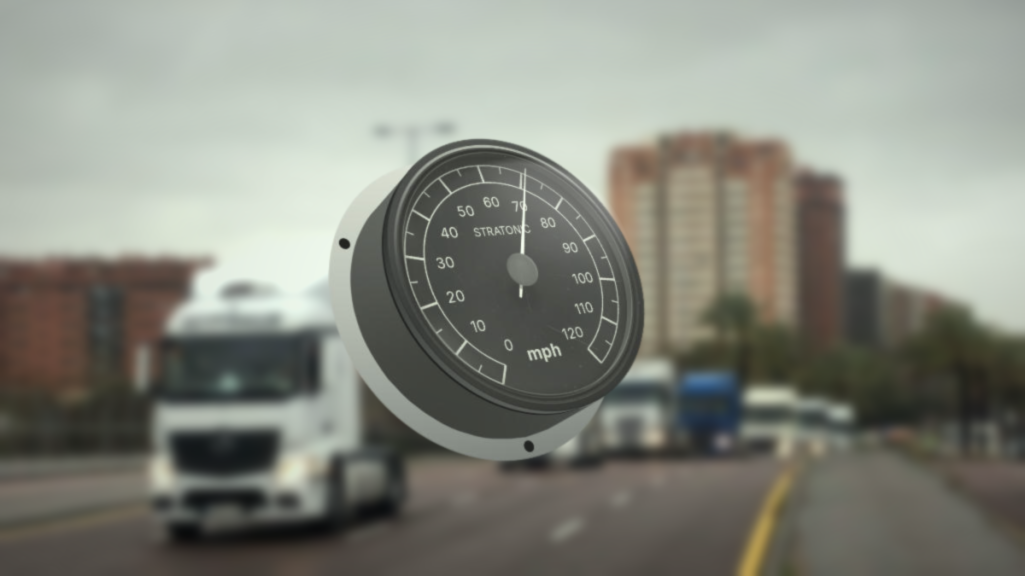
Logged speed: 70 mph
